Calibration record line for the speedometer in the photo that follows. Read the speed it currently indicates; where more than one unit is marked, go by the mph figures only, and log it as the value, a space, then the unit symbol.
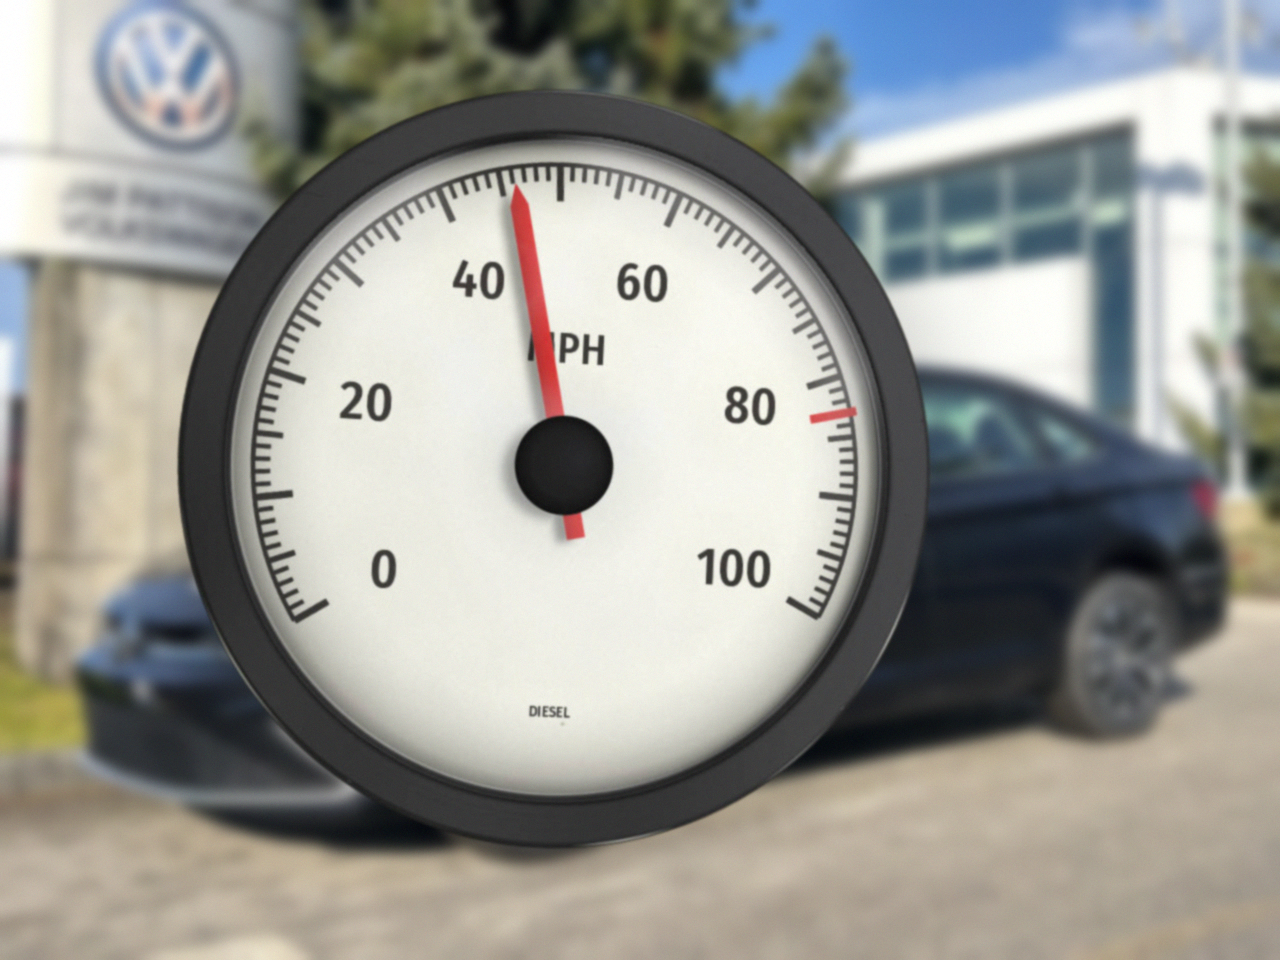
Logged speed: 46 mph
